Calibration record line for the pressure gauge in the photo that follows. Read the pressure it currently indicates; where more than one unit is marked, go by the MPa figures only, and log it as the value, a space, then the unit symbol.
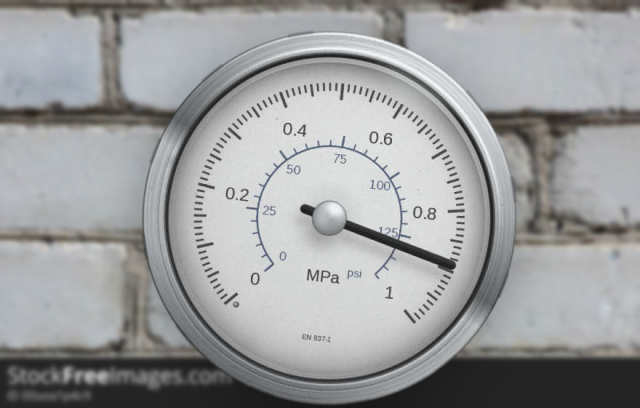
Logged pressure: 0.89 MPa
